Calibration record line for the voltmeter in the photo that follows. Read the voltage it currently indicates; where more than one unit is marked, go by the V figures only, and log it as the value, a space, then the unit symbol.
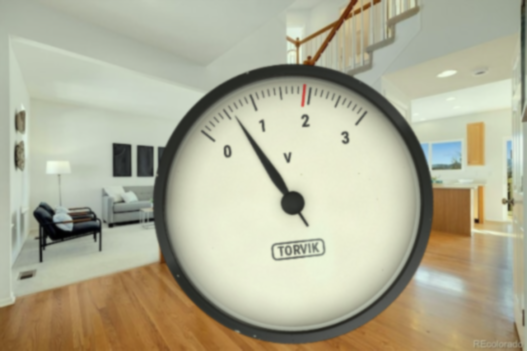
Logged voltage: 0.6 V
